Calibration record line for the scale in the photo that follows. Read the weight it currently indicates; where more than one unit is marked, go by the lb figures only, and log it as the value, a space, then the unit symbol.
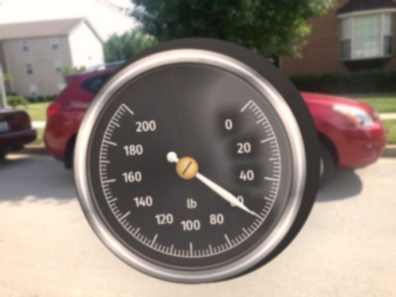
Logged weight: 60 lb
